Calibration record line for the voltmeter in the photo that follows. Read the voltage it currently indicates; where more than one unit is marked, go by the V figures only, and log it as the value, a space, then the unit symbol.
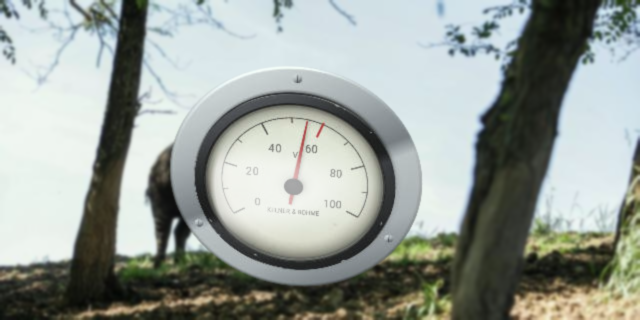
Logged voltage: 55 V
